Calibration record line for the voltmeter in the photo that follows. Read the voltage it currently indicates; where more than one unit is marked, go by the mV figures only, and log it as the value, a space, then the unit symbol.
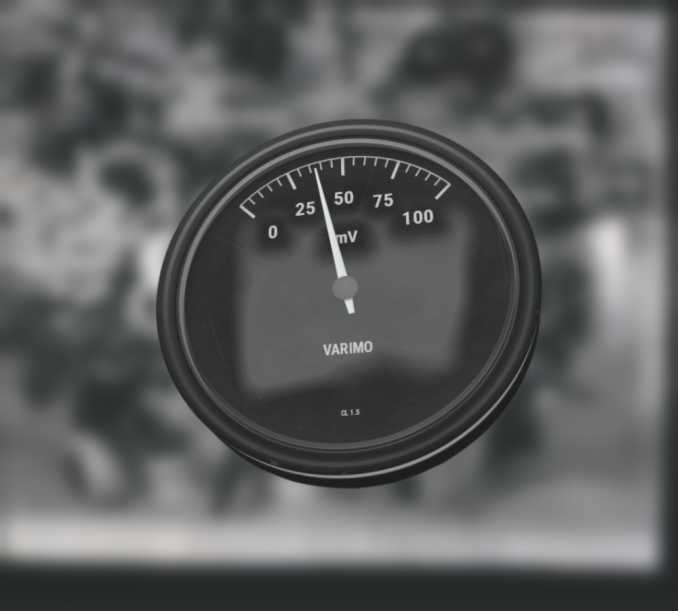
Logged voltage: 37.5 mV
